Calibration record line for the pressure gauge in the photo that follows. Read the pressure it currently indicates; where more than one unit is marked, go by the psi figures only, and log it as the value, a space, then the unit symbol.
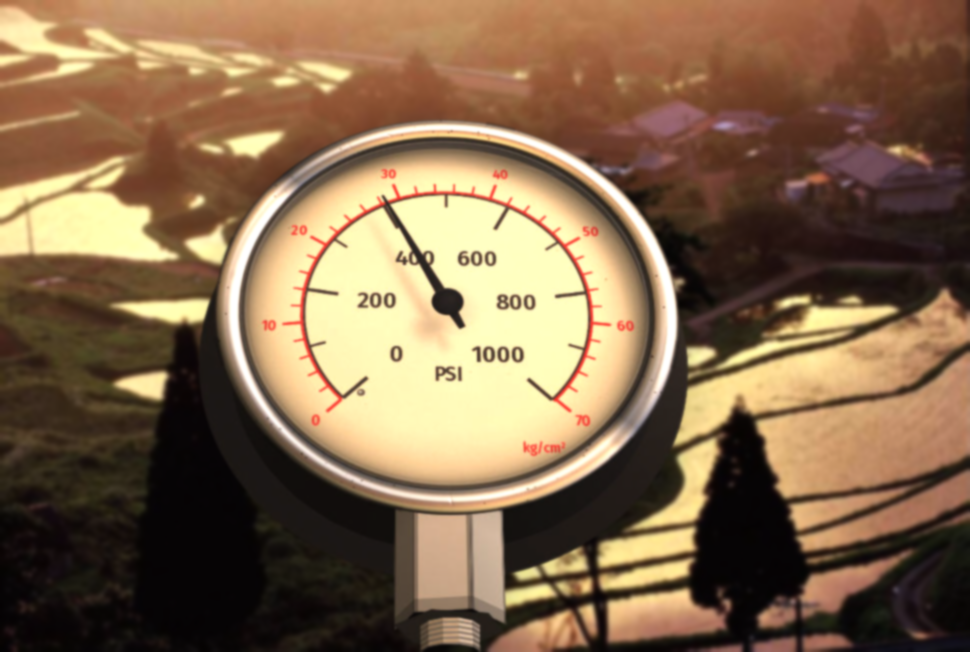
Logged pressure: 400 psi
